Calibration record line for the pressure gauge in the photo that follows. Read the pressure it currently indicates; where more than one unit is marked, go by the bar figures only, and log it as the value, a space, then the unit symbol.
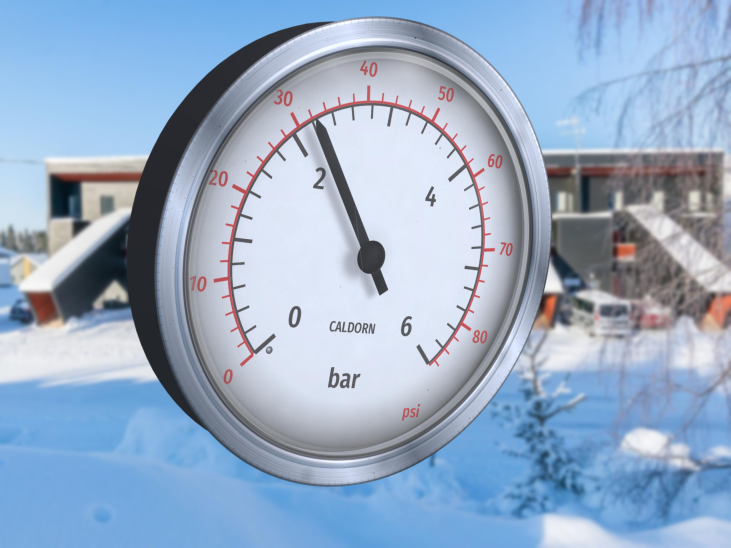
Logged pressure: 2.2 bar
